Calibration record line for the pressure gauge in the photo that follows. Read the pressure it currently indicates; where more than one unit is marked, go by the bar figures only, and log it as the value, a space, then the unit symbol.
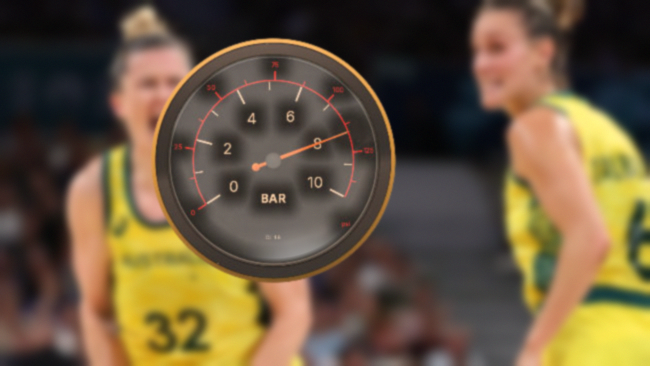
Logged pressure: 8 bar
